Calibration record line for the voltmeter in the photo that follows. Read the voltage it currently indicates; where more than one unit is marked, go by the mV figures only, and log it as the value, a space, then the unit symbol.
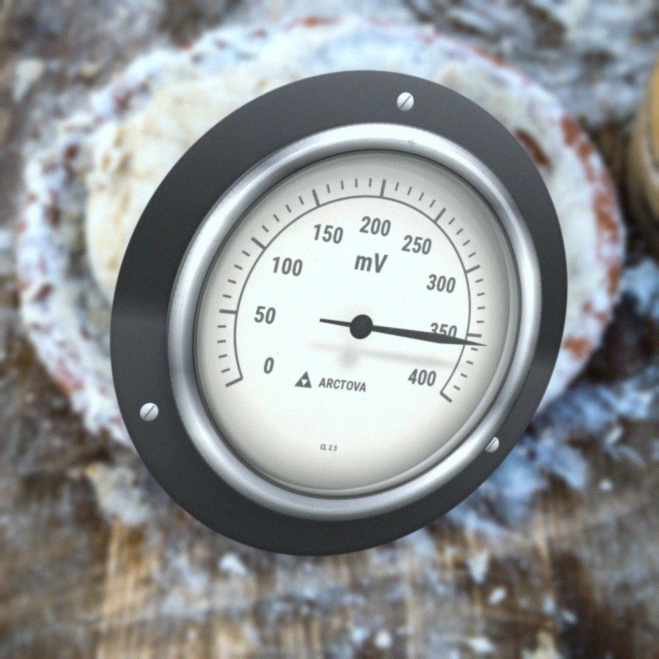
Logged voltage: 355 mV
